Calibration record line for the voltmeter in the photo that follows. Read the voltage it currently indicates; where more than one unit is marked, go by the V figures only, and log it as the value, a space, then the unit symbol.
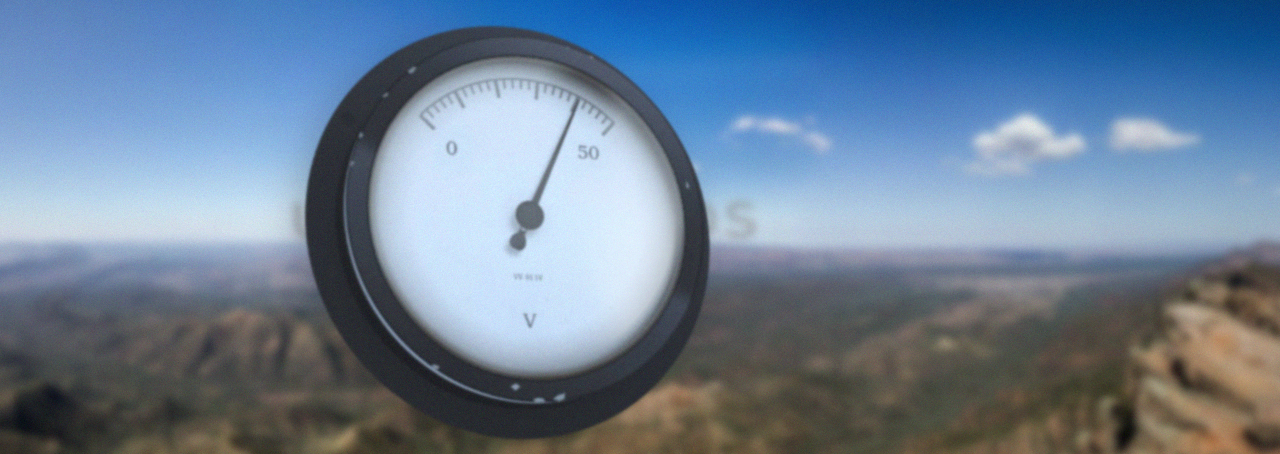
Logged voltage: 40 V
